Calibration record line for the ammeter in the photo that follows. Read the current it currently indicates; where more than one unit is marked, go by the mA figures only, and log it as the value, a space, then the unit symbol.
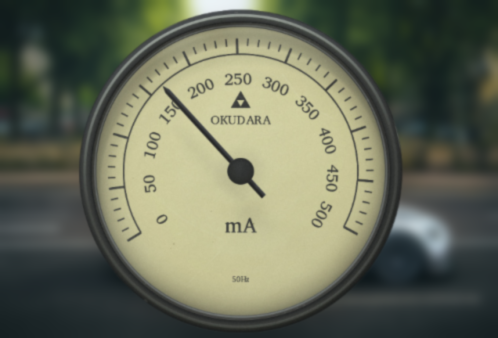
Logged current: 165 mA
